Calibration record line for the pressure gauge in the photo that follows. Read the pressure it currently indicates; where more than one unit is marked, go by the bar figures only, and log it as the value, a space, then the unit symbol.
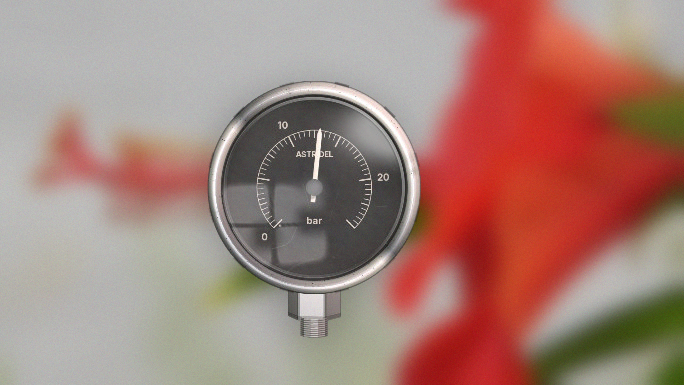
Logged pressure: 13 bar
